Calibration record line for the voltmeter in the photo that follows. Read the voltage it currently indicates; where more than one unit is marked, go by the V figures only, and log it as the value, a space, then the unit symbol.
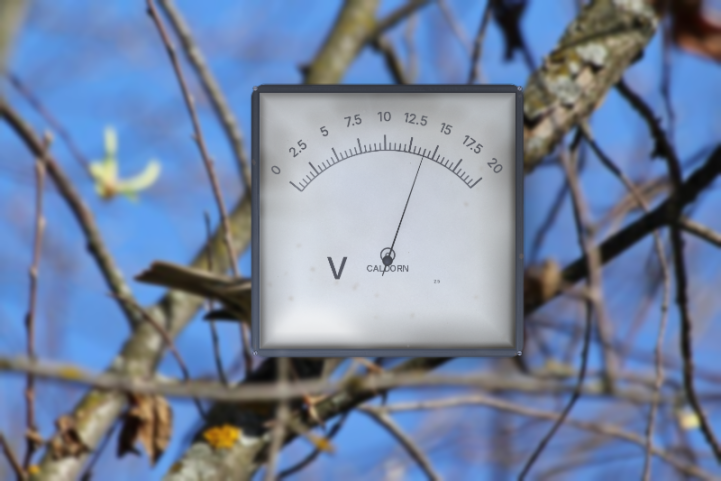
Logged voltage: 14 V
